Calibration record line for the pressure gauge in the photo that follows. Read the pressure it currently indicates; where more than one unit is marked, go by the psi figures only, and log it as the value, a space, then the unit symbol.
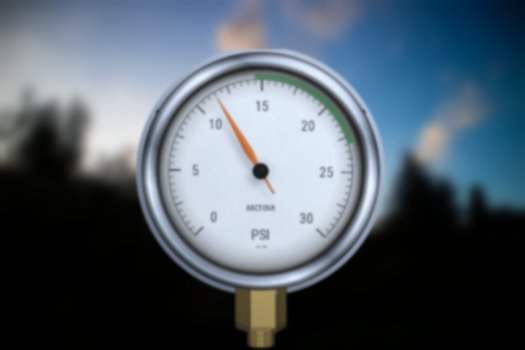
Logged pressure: 11.5 psi
